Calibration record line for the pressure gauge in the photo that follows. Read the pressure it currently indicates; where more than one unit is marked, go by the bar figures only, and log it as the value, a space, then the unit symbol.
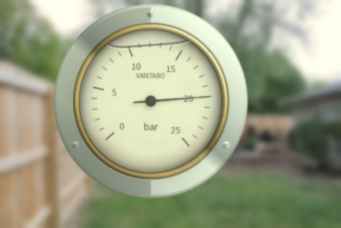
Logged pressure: 20 bar
